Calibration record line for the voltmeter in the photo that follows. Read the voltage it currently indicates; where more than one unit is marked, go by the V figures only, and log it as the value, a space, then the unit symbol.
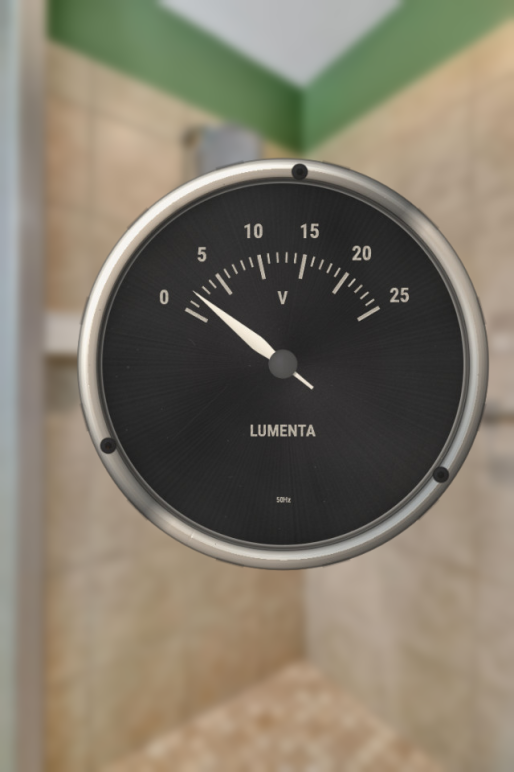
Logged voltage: 2 V
